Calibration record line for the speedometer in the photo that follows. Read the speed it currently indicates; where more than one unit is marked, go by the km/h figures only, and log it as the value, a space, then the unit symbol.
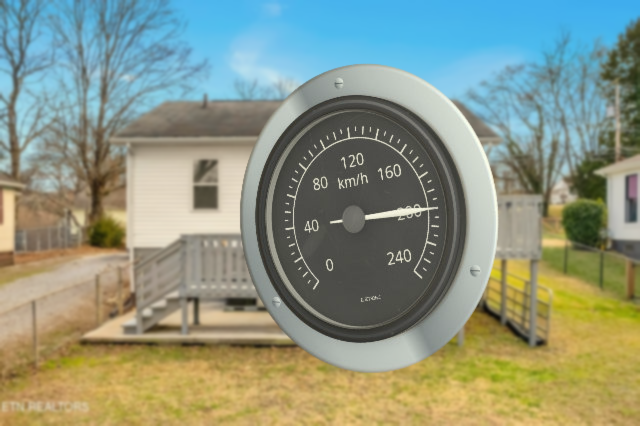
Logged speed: 200 km/h
